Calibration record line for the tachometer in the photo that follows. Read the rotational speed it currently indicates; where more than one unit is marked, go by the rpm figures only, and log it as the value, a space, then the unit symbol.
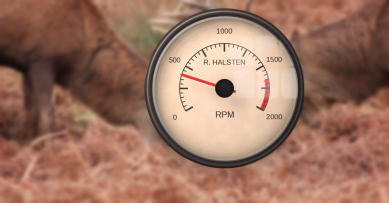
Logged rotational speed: 400 rpm
